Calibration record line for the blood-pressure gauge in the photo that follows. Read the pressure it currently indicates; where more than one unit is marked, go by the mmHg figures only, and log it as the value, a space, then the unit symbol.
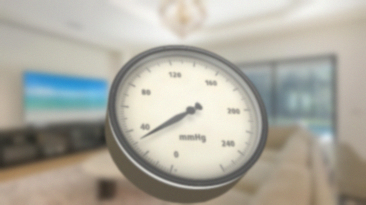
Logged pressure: 30 mmHg
